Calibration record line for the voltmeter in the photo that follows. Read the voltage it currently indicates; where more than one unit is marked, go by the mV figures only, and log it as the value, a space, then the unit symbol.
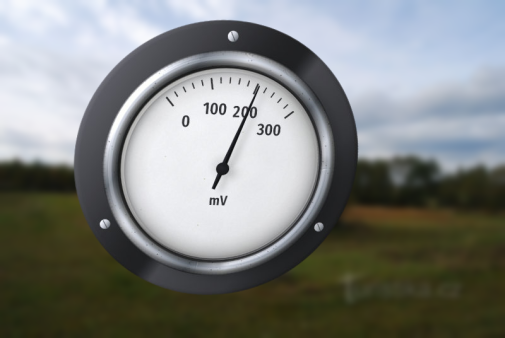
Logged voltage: 200 mV
